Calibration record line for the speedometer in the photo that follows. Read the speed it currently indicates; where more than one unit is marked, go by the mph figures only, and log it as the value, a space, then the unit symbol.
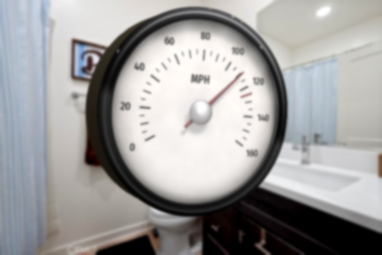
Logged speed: 110 mph
